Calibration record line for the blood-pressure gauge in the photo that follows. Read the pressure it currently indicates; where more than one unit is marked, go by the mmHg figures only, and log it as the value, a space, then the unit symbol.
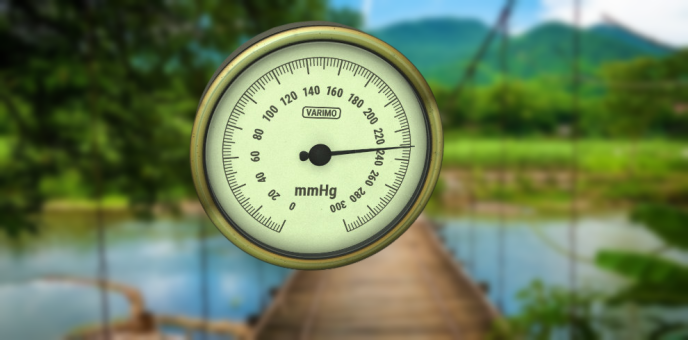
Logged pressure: 230 mmHg
